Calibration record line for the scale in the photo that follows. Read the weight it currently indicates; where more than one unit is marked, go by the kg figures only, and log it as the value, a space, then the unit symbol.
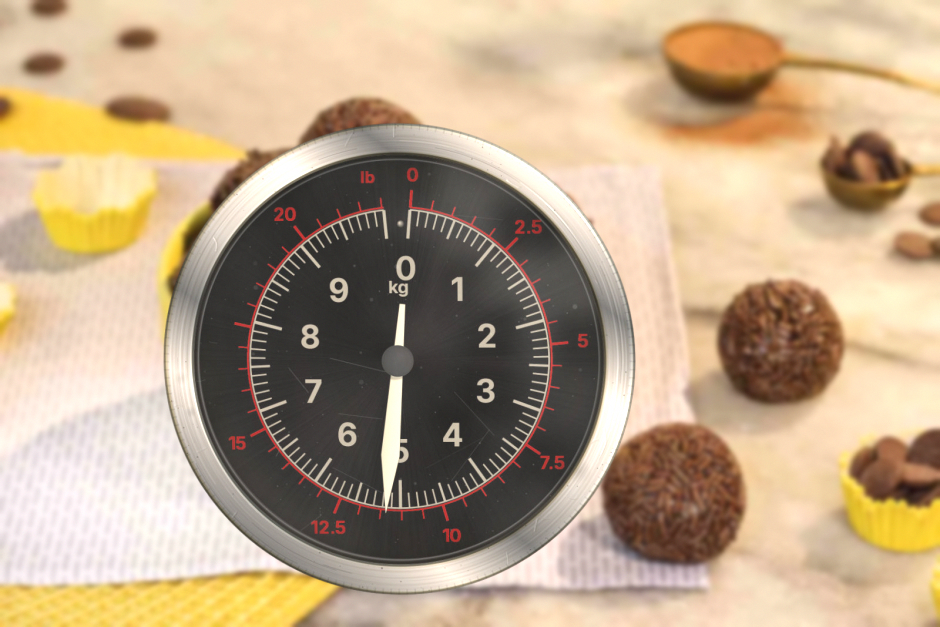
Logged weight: 5.15 kg
